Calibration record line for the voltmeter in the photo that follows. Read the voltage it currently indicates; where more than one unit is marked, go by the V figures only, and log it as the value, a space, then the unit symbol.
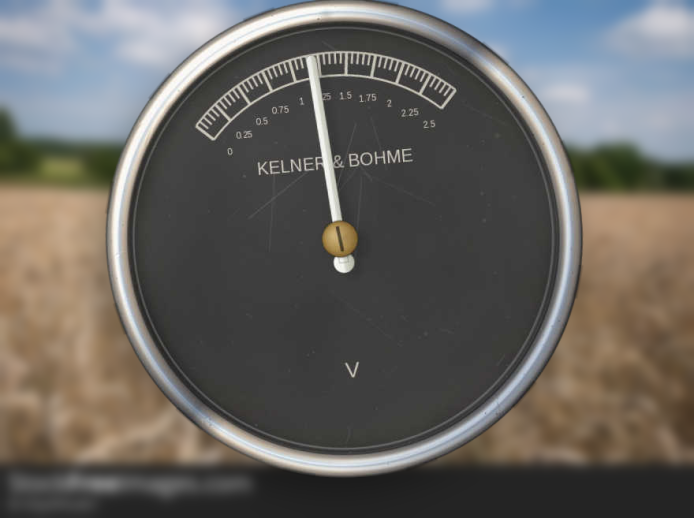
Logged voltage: 1.2 V
